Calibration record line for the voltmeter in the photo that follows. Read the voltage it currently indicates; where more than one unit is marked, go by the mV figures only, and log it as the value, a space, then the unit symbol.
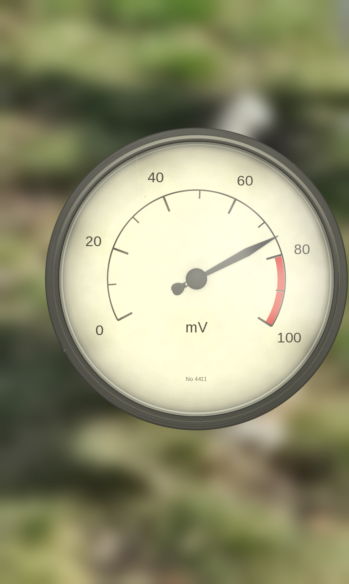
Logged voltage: 75 mV
